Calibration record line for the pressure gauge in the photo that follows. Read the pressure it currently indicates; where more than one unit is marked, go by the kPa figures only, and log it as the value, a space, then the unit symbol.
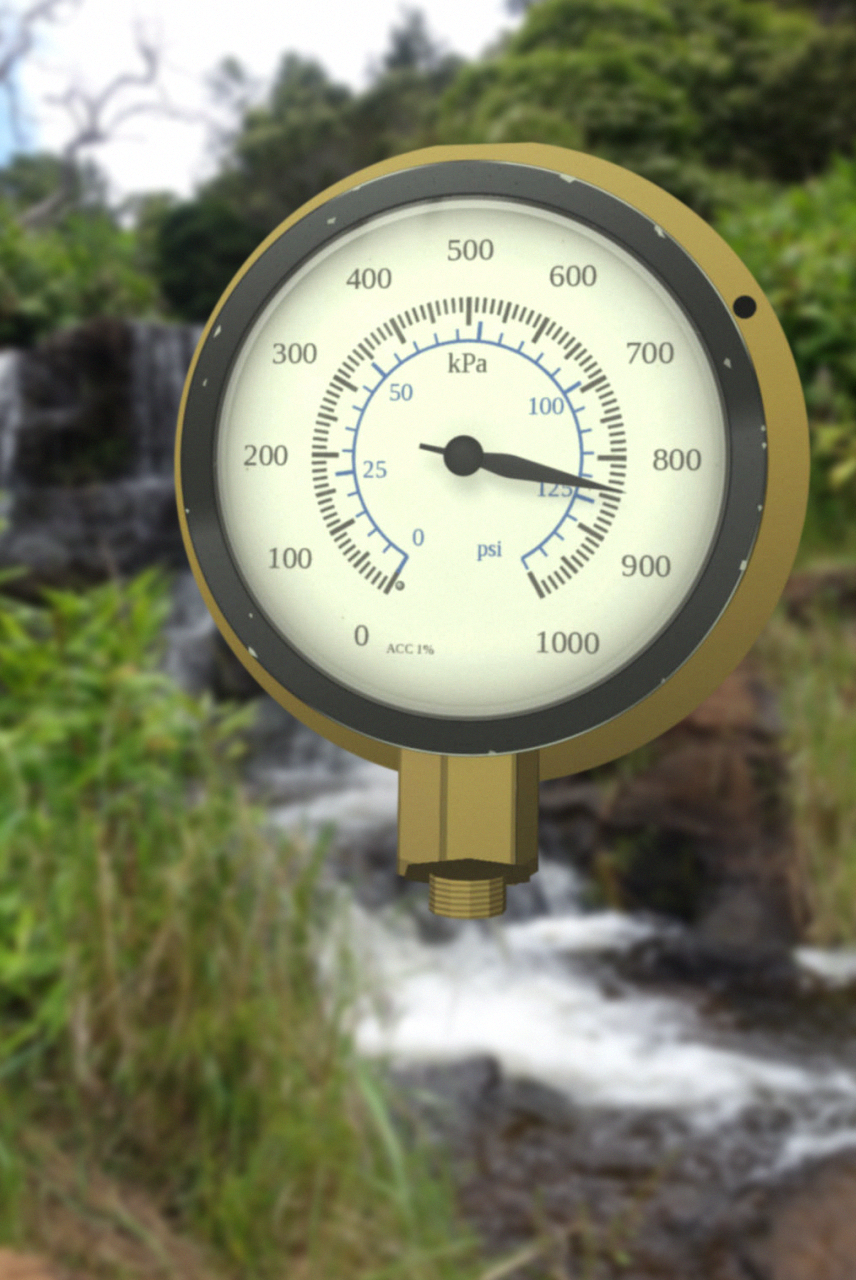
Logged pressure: 840 kPa
